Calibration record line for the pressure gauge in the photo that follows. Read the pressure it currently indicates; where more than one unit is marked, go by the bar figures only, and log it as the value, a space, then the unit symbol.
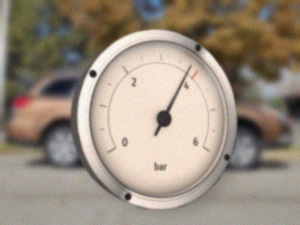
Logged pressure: 3.75 bar
